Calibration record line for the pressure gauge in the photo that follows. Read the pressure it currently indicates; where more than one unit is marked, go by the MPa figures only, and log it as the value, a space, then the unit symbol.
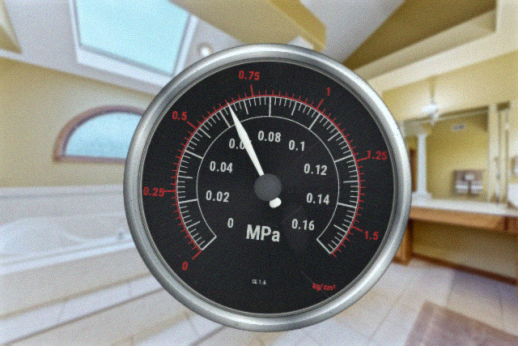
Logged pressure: 0.064 MPa
